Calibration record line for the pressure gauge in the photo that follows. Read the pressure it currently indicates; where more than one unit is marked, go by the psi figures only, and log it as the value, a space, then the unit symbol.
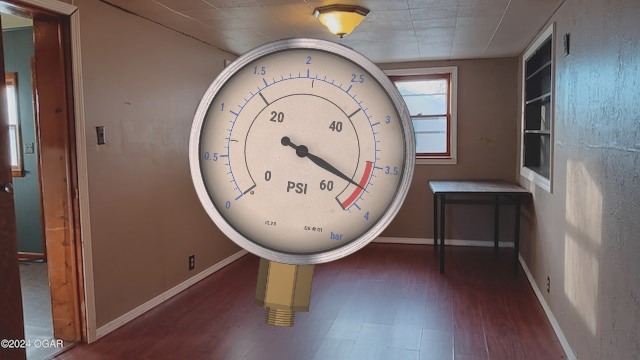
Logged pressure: 55 psi
